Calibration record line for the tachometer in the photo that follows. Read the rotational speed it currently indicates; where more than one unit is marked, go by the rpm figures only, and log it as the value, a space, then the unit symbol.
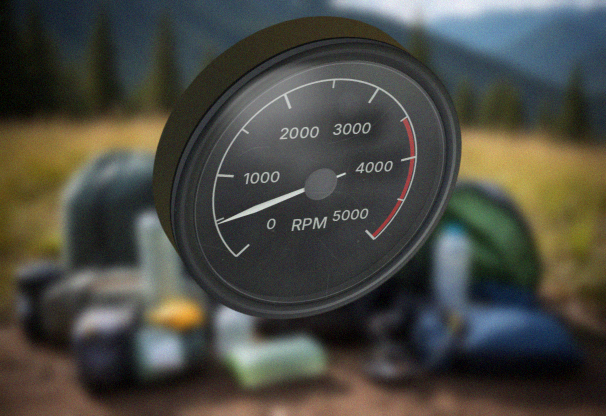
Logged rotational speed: 500 rpm
